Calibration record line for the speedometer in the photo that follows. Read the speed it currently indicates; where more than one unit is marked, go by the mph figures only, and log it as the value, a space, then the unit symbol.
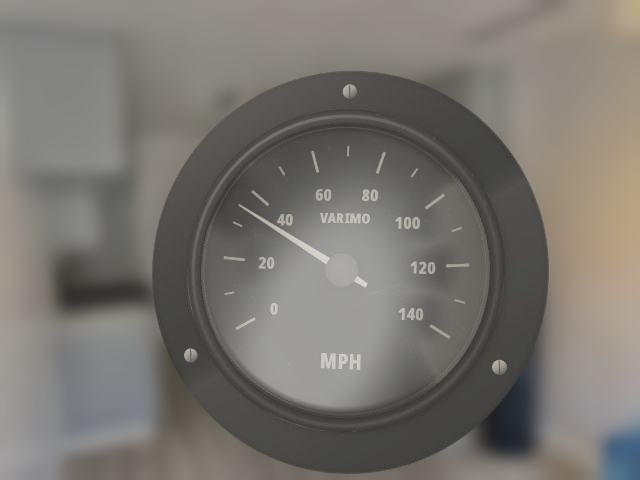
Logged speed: 35 mph
